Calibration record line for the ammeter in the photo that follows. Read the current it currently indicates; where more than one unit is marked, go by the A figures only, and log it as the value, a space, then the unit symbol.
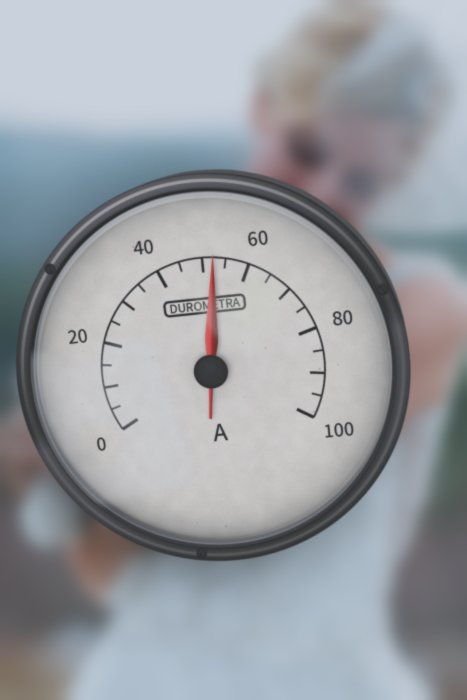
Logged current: 52.5 A
